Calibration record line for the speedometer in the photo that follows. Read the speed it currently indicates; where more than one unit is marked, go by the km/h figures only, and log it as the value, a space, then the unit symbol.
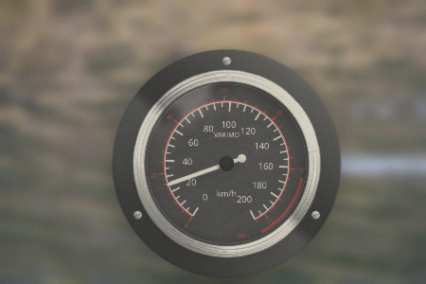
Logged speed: 25 km/h
